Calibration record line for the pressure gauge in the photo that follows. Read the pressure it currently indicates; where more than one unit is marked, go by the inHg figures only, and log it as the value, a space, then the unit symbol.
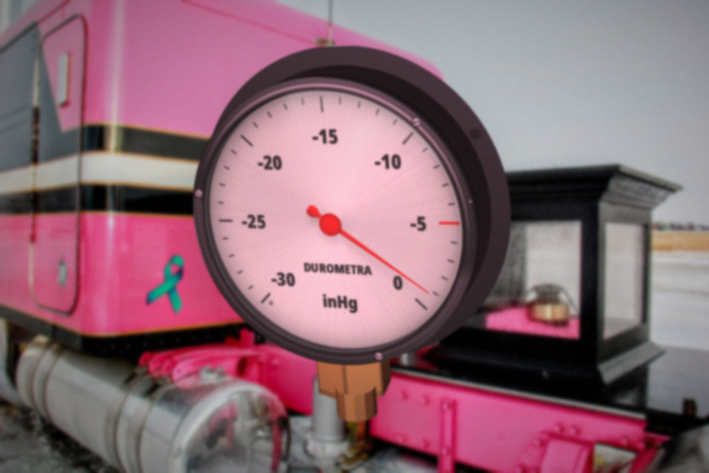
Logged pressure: -1 inHg
